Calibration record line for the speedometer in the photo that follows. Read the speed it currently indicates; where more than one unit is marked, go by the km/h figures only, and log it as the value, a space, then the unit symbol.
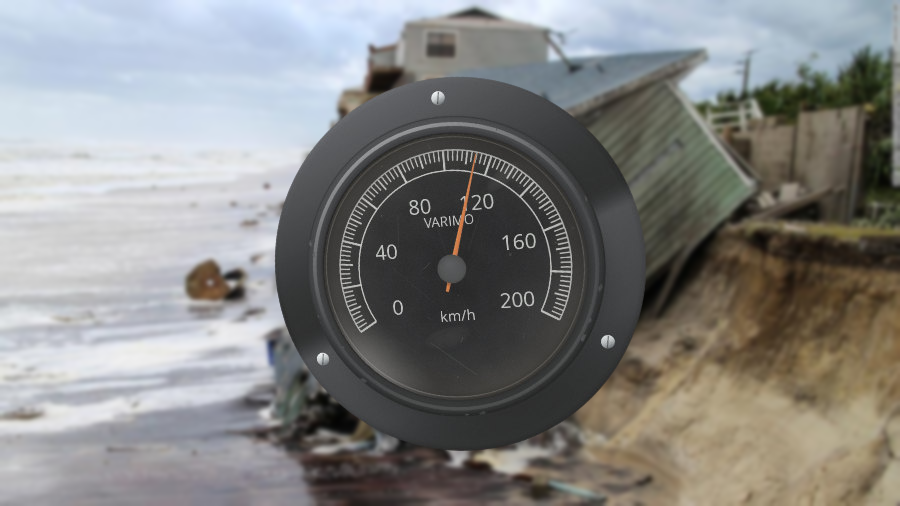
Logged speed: 114 km/h
